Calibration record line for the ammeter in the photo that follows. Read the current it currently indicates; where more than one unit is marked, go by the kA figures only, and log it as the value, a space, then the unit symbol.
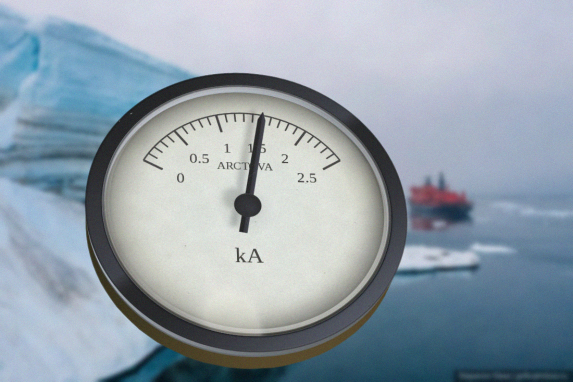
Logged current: 1.5 kA
